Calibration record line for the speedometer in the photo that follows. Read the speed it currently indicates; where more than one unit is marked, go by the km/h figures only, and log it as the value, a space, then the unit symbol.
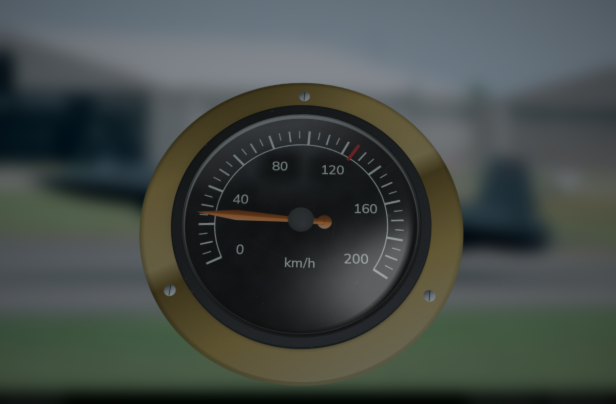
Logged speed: 25 km/h
